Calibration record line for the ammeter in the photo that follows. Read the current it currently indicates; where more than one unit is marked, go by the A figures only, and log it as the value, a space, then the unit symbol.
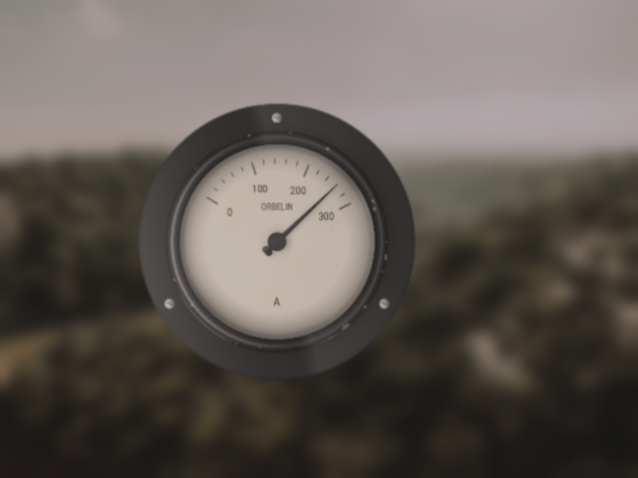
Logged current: 260 A
